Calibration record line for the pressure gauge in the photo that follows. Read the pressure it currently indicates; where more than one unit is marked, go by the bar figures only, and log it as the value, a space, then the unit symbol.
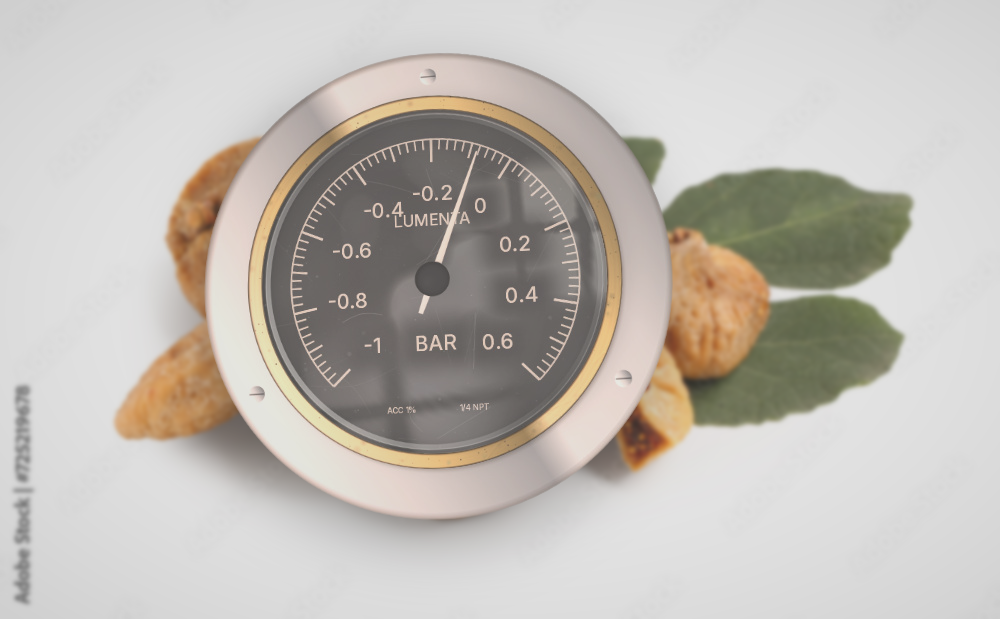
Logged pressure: -0.08 bar
